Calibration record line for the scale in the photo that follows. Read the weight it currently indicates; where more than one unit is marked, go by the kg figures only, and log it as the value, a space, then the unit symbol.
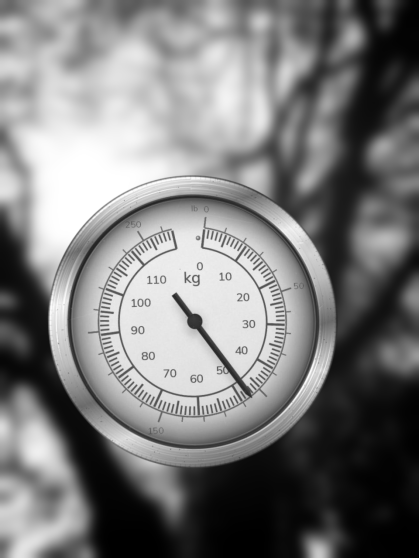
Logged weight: 48 kg
